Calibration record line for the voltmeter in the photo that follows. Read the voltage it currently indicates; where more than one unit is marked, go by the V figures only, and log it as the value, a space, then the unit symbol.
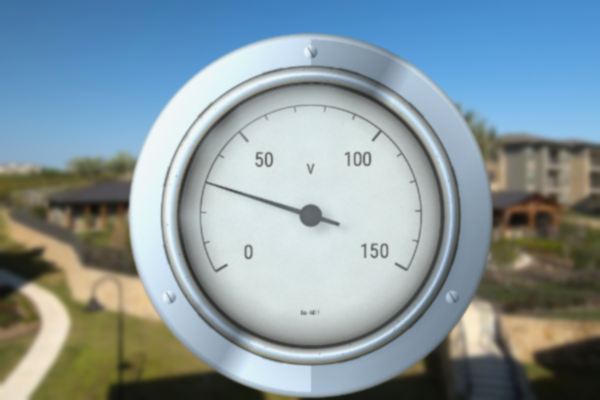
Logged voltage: 30 V
